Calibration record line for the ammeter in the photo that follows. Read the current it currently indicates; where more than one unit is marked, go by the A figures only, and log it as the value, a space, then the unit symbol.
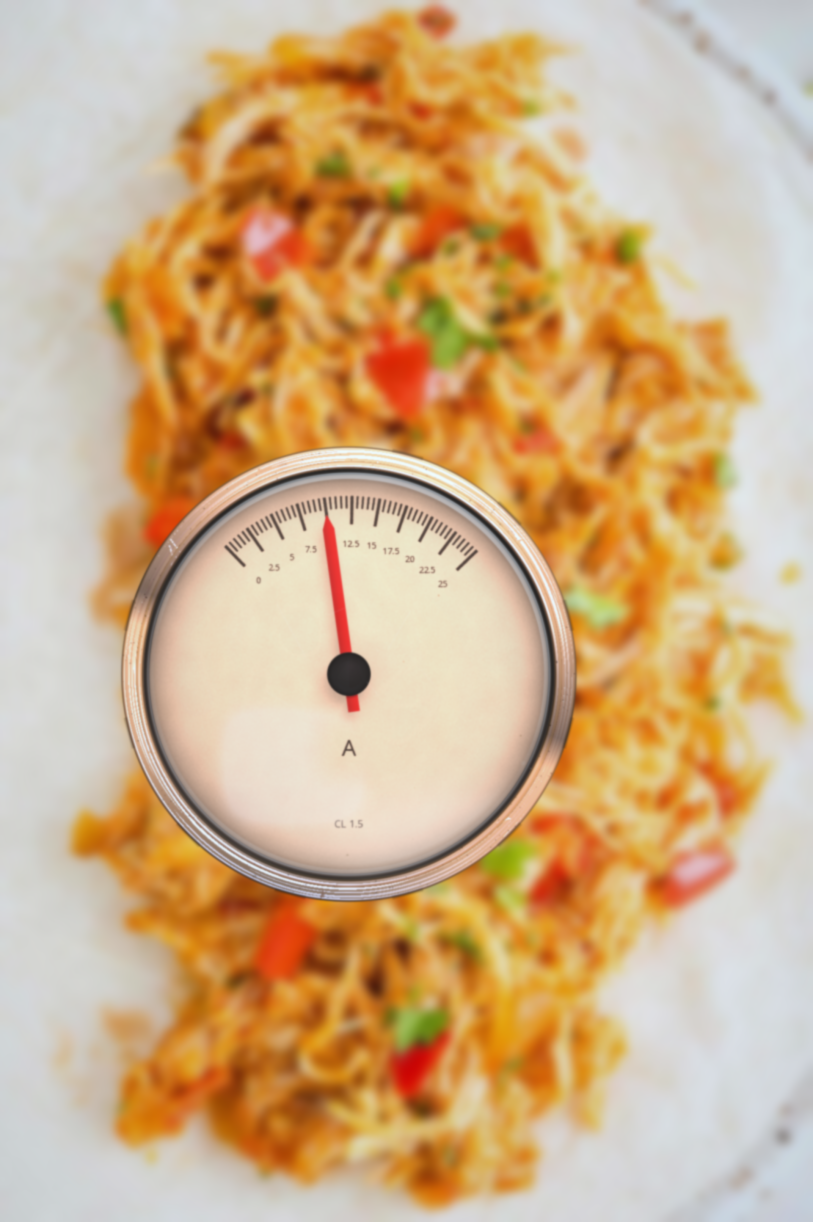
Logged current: 10 A
